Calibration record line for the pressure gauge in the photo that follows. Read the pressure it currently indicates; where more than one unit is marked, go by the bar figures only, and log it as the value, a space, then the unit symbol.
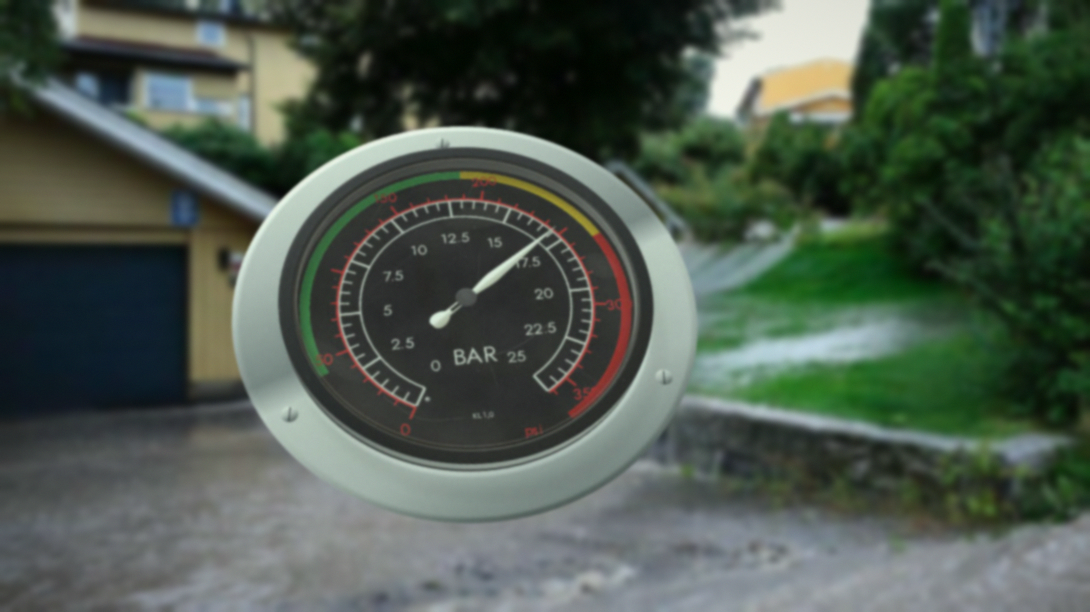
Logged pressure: 17 bar
